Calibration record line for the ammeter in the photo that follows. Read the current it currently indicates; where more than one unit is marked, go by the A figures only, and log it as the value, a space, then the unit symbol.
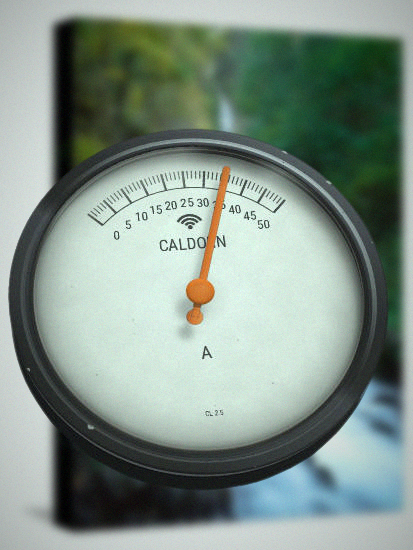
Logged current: 35 A
